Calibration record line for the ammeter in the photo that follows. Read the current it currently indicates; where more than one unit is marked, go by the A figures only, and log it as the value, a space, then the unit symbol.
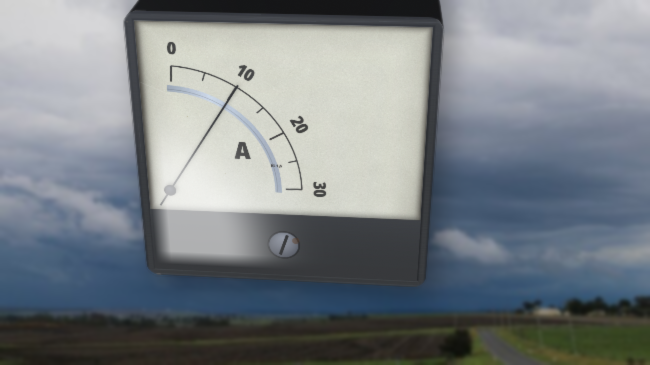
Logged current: 10 A
